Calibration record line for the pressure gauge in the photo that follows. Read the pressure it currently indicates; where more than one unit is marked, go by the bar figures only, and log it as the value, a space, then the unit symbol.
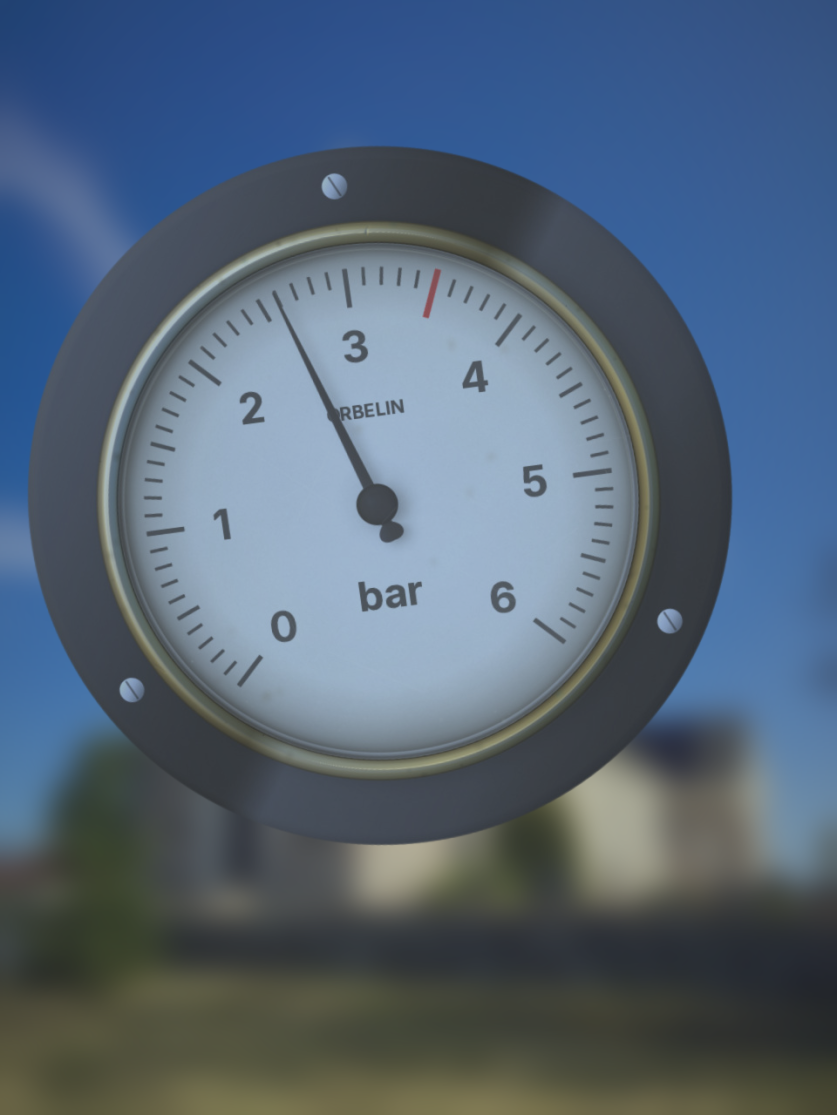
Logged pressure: 2.6 bar
